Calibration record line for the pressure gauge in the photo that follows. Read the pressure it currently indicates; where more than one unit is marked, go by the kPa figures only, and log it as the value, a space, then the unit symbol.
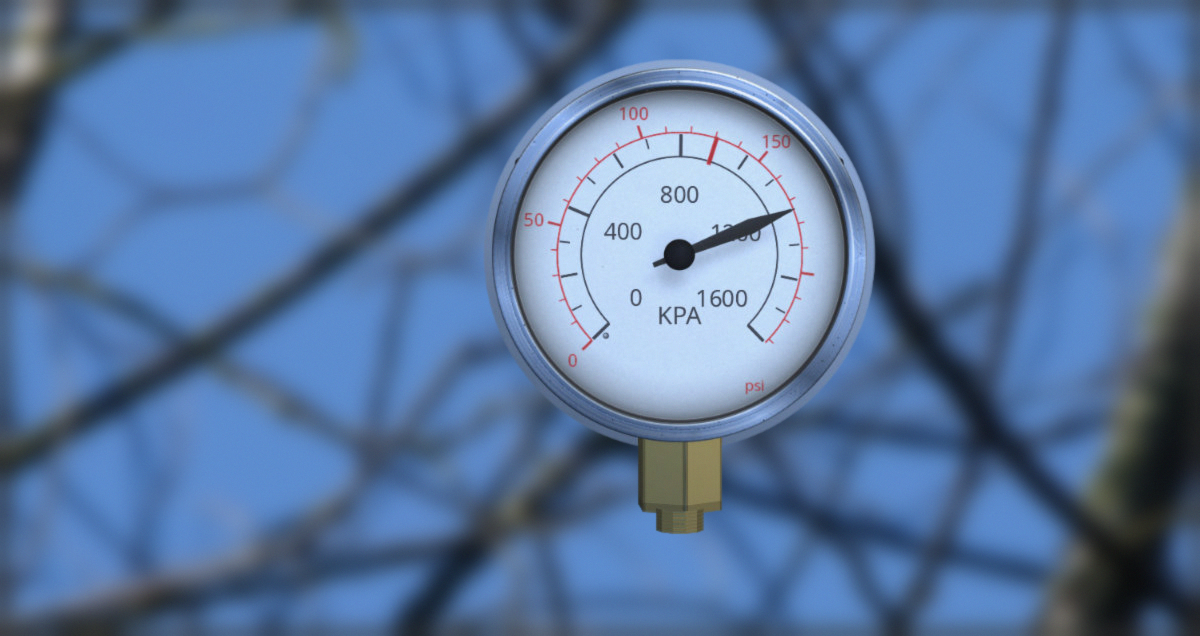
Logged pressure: 1200 kPa
